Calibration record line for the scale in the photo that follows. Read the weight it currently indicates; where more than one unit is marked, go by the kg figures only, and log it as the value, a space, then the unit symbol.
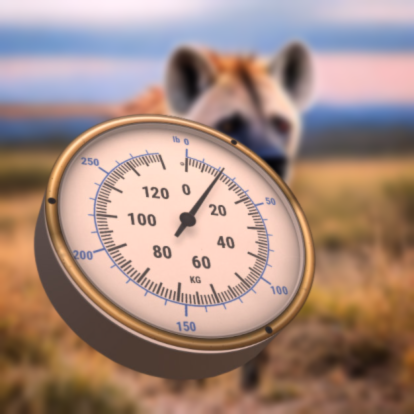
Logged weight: 10 kg
